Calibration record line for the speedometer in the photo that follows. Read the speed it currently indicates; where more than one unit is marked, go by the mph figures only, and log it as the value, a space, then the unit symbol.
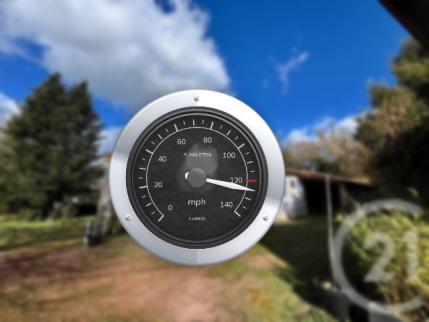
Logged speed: 125 mph
